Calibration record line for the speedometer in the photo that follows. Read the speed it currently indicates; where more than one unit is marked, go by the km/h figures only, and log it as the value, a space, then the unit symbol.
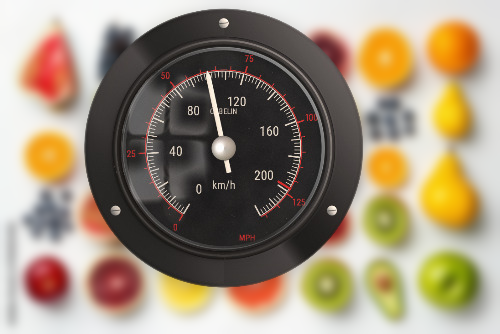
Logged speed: 100 km/h
